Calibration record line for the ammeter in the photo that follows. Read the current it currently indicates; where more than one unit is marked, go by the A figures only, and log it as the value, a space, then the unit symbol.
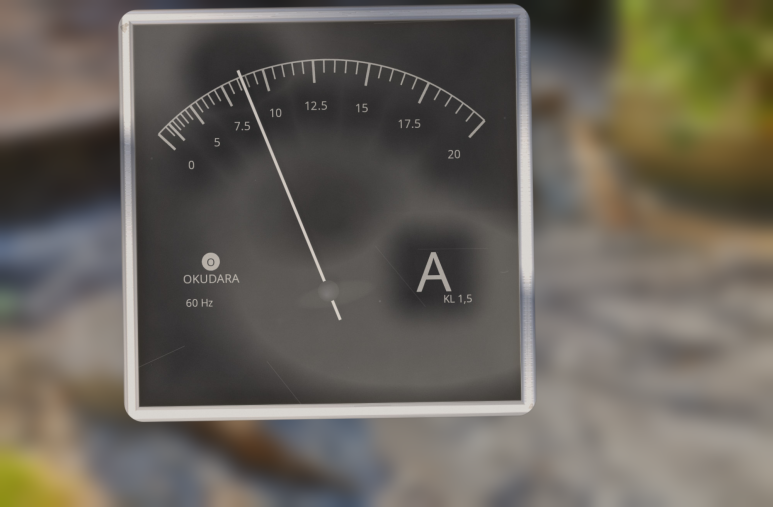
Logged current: 8.75 A
